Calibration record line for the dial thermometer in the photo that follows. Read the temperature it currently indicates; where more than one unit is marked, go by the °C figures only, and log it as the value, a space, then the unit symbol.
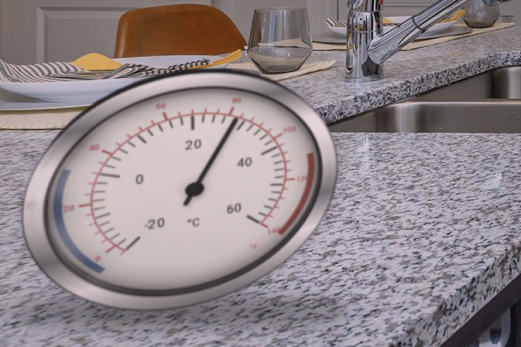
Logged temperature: 28 °C
